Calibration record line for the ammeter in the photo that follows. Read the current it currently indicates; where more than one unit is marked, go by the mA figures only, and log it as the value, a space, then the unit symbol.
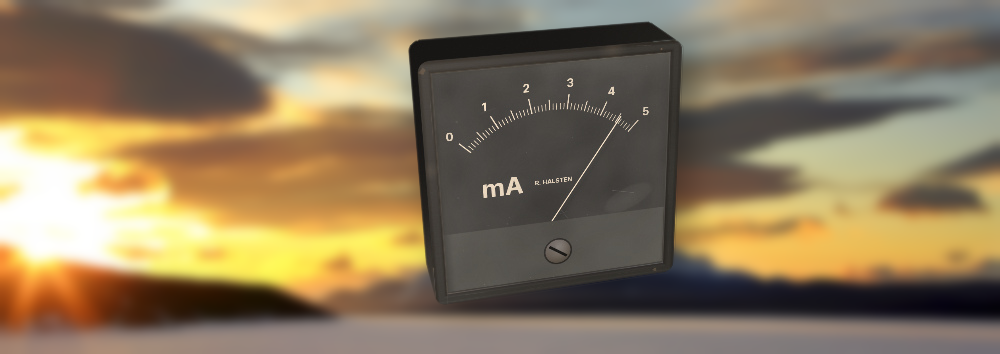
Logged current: 4.5 mA
